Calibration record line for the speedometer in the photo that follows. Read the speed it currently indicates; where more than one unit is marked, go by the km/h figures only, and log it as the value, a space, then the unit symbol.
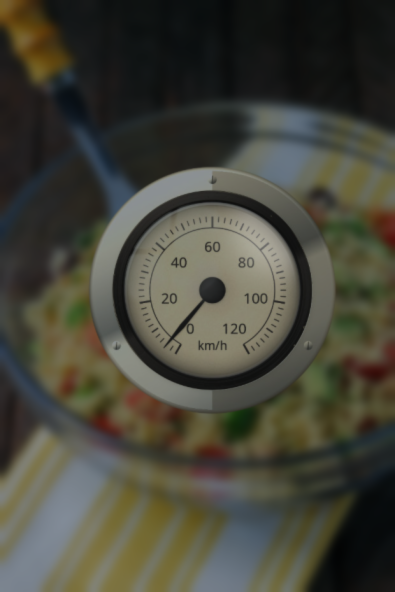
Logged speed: 4 km/h
